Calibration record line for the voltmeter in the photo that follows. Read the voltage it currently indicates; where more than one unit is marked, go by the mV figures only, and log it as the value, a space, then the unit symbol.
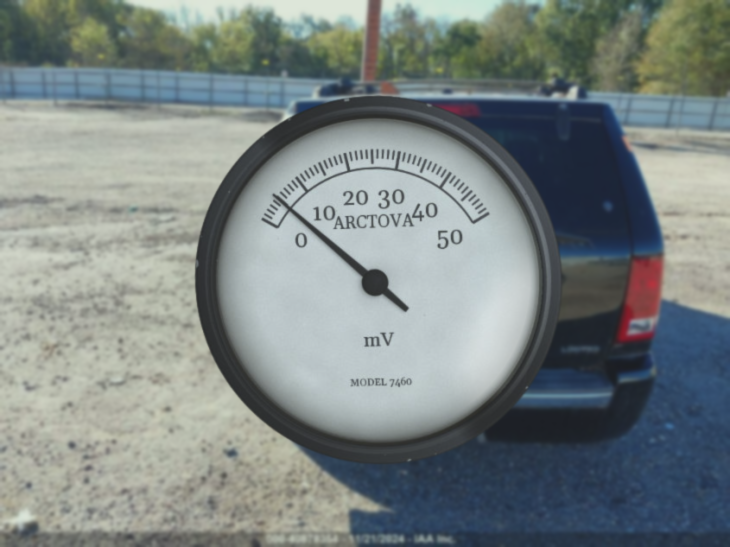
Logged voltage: 5 mV
